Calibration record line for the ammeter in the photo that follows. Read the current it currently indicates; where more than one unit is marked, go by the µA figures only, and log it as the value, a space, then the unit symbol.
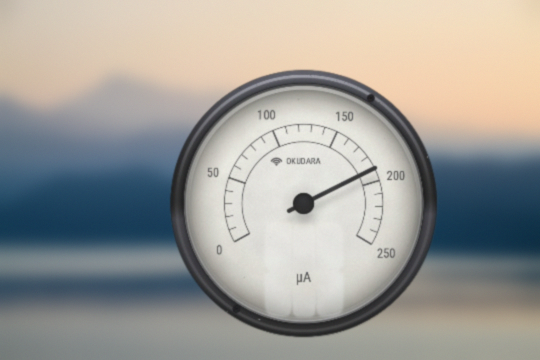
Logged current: 190 µA
